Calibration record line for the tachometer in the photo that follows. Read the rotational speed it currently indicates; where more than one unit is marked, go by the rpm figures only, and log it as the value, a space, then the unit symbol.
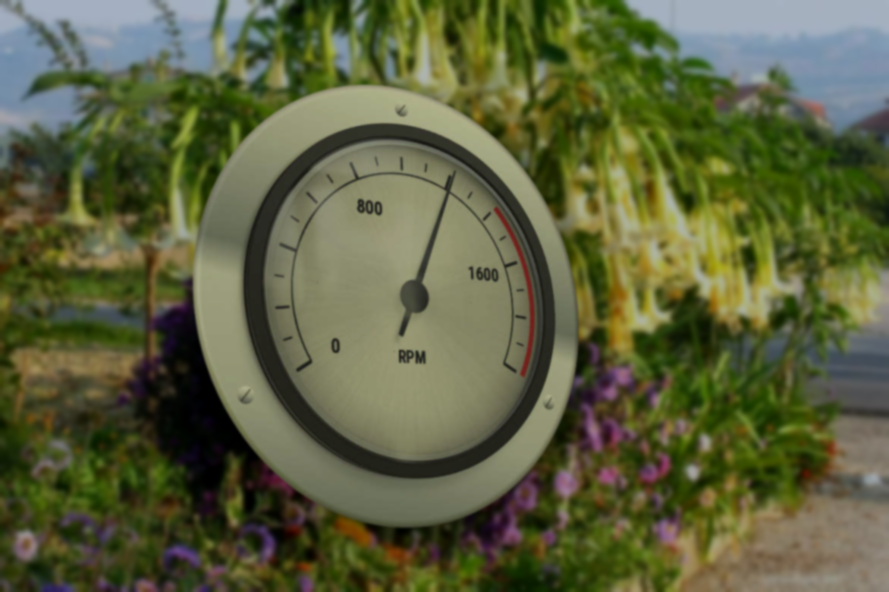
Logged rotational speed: 1200 rpm
